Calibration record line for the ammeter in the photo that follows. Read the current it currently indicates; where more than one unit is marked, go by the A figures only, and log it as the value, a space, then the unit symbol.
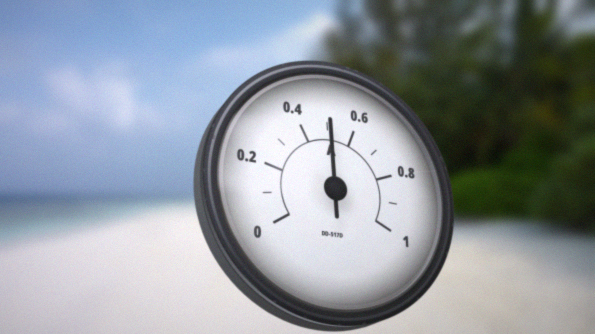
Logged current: 0.5 A
